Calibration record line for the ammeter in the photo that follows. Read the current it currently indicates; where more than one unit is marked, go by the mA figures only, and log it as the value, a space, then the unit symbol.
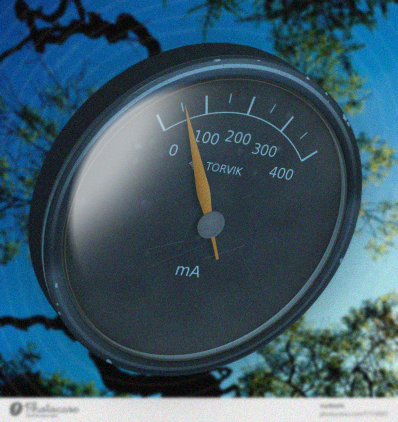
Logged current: 50 mA
